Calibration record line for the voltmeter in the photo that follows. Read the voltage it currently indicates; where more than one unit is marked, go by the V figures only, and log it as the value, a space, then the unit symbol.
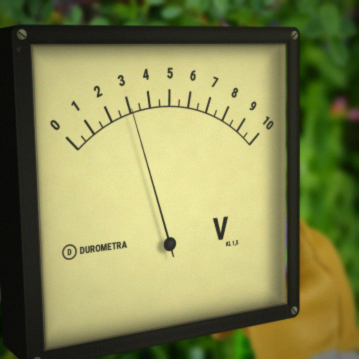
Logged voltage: 3 V
